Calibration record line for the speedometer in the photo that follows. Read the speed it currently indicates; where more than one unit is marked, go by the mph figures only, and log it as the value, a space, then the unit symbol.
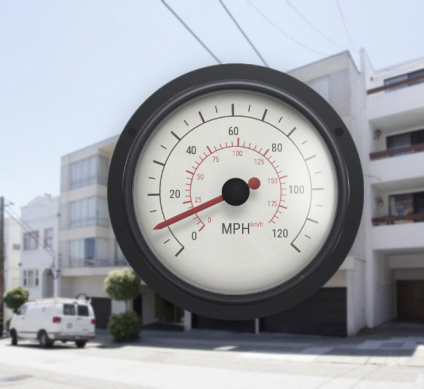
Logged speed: 10 mph
